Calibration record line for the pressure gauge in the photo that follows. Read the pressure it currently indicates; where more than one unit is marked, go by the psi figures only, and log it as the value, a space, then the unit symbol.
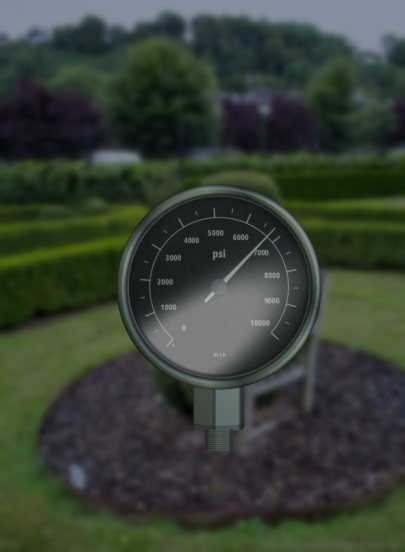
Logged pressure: 6750 psi
